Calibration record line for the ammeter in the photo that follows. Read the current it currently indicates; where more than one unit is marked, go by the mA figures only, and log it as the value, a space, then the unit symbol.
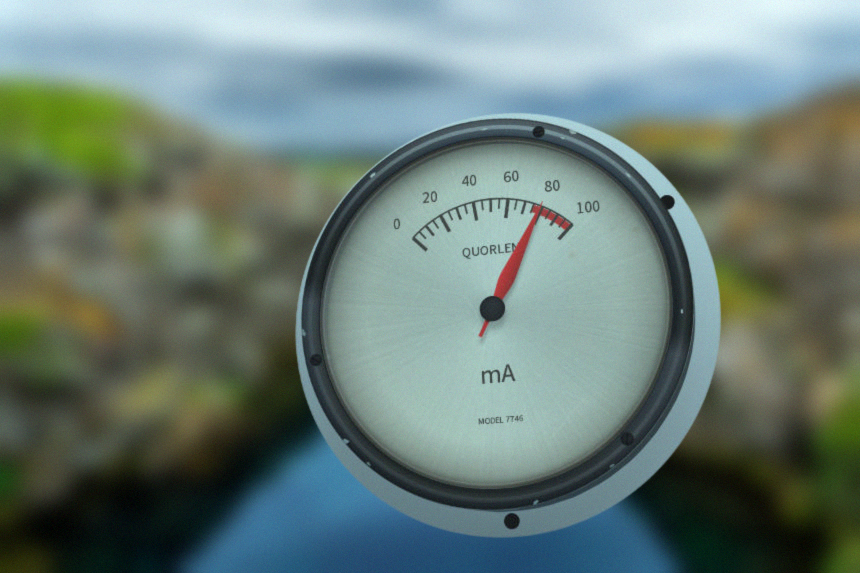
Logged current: 80 mA
